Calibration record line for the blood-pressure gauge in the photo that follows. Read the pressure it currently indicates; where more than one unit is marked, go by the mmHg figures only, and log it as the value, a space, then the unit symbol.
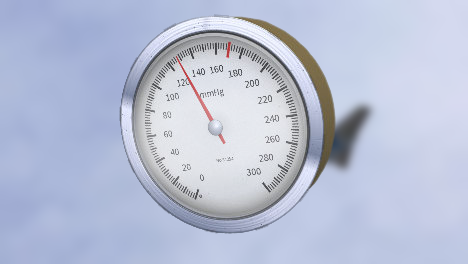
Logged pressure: 130 mmHg
